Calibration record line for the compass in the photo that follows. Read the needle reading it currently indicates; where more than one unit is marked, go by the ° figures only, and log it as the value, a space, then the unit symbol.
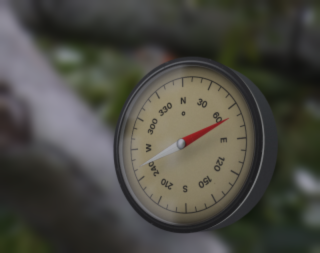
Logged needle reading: 70 °
